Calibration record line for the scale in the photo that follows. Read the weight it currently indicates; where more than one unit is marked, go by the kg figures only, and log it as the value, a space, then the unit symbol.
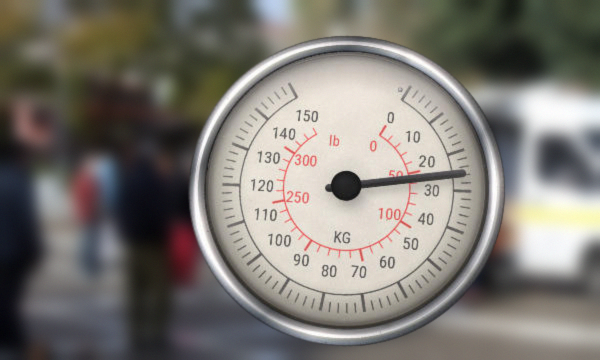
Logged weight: 26 kg
